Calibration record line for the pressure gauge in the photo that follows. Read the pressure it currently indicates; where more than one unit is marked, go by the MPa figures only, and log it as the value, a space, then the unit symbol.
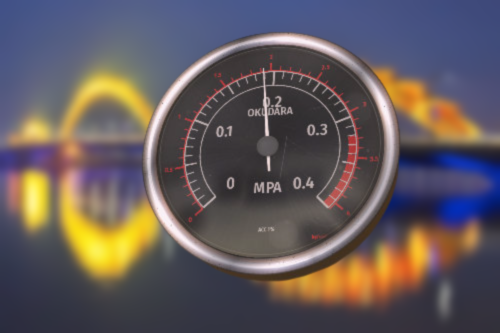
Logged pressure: 0.19 MPa
